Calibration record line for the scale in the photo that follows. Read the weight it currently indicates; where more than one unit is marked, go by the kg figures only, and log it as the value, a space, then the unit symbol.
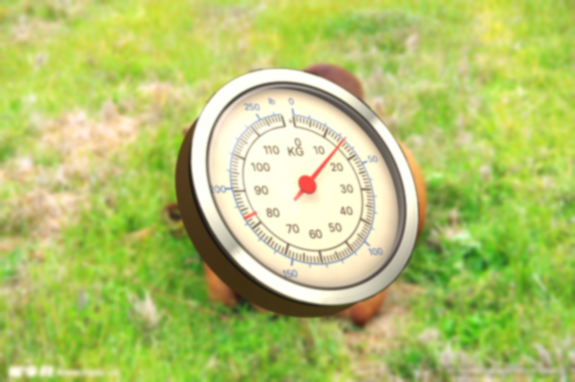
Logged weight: 15 kg
